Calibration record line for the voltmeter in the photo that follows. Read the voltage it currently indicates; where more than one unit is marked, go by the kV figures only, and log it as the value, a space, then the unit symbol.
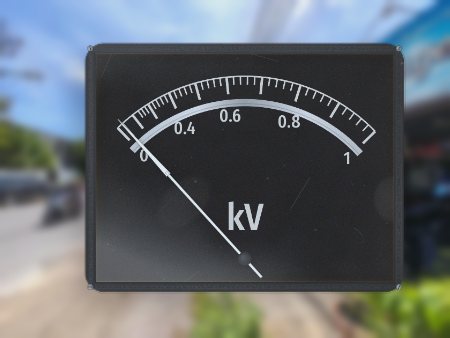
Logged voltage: 0.1 kV
